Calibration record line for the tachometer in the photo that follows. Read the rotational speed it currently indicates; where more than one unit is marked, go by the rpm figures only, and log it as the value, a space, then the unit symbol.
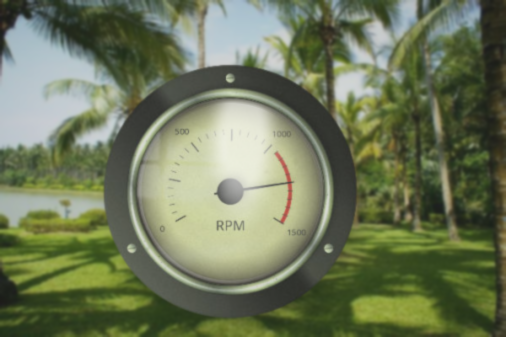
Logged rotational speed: 1250 rpm
